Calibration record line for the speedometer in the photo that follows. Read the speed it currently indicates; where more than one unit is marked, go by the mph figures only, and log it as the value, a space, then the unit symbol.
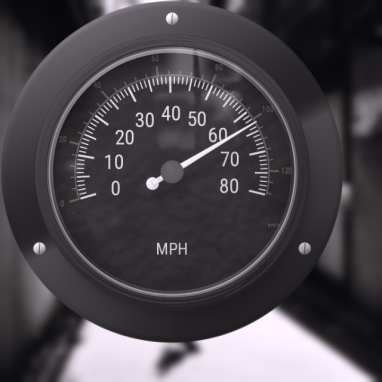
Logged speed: 63 mph
